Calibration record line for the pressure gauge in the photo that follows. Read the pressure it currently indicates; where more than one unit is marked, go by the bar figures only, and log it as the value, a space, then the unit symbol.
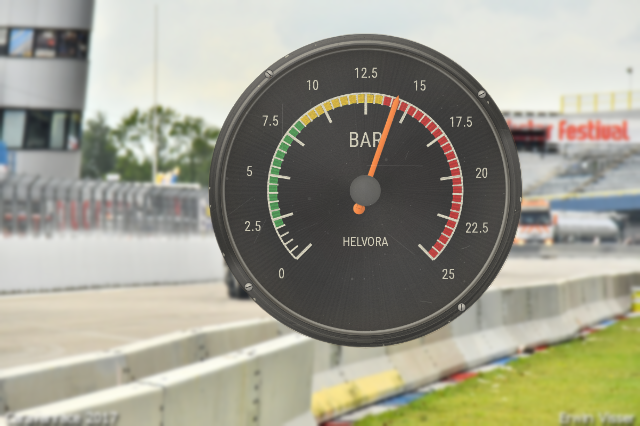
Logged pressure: 14.25 bar
